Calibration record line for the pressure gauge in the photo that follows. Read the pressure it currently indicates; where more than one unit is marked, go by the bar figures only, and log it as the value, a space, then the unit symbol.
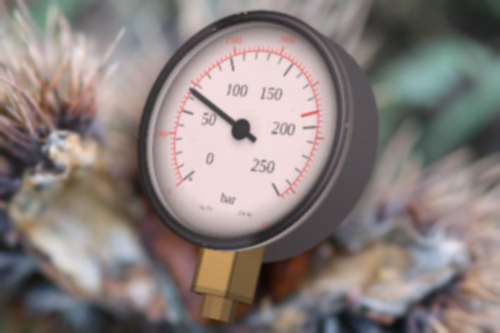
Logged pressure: 65 bar
